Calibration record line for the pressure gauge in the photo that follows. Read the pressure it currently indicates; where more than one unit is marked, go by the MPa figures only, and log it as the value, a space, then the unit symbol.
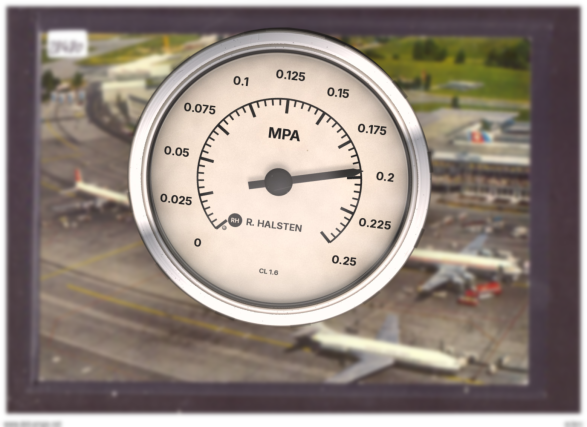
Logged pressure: 0.195 MPa
